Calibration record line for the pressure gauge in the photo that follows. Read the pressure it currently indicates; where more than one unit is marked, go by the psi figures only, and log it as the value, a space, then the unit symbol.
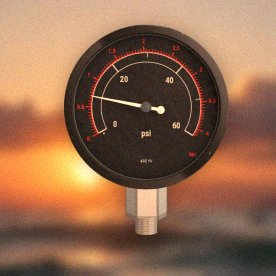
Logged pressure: 10 psi
